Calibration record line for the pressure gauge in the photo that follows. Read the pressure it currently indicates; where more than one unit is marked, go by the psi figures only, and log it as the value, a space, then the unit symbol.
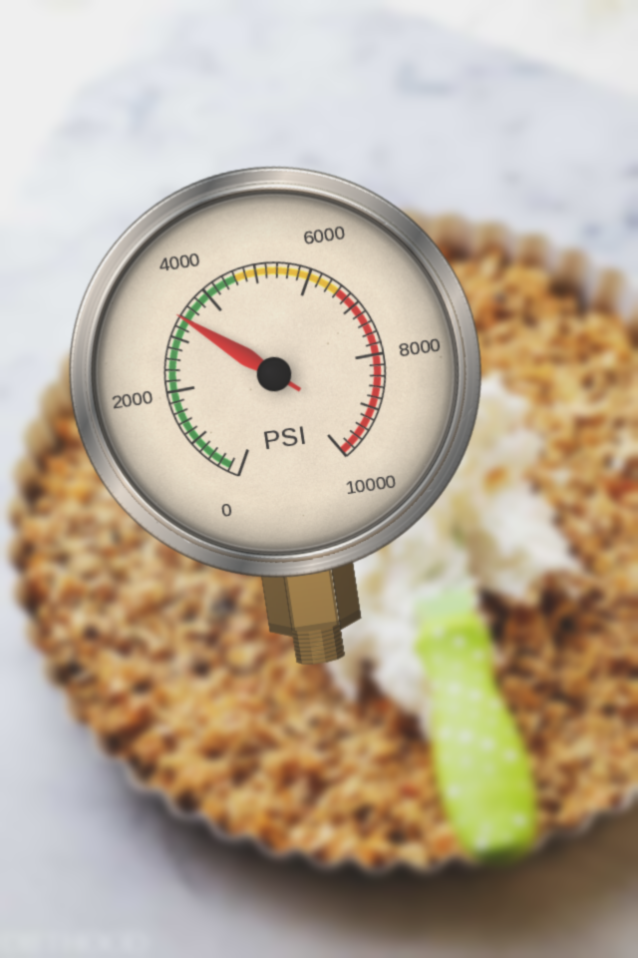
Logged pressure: 3400 psi
